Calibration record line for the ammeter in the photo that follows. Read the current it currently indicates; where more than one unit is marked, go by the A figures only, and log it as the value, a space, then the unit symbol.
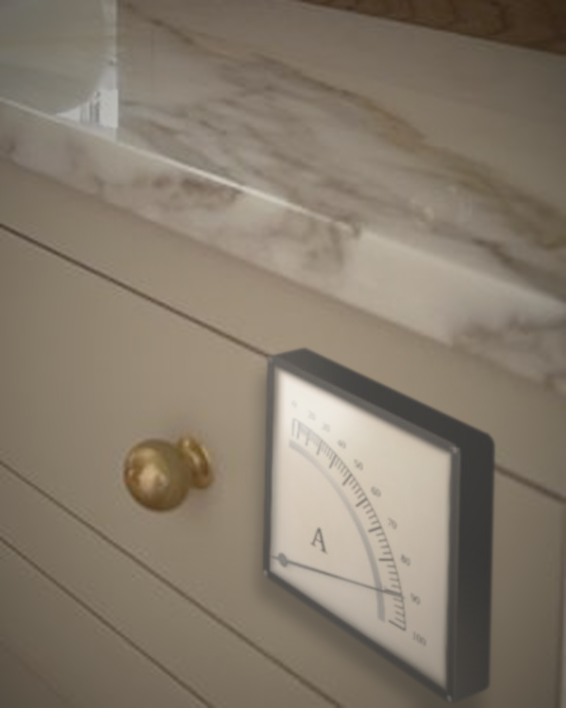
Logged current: 90 A
